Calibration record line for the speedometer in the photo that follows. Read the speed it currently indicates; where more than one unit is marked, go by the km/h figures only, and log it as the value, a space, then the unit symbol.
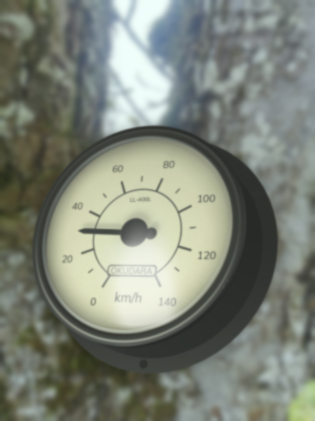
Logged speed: 30 km/h
